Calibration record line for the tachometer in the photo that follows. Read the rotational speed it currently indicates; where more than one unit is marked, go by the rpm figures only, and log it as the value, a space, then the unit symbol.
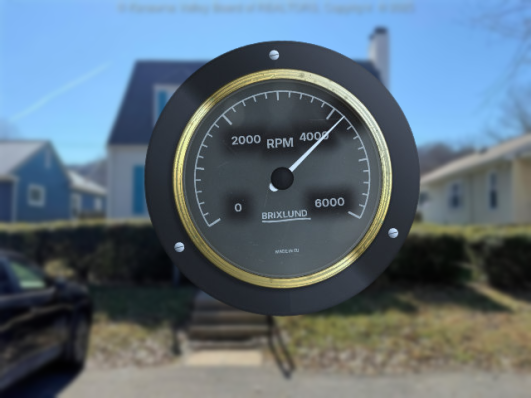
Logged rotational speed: 4200 rpm
